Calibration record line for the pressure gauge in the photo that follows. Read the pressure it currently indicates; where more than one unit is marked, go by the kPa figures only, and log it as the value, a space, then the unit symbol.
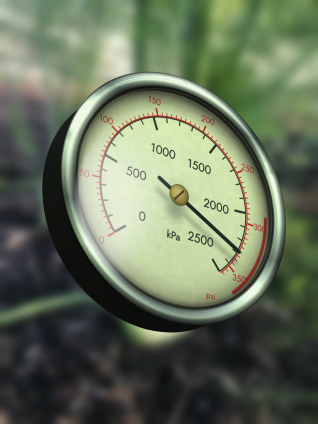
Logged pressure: 2300 kPa
